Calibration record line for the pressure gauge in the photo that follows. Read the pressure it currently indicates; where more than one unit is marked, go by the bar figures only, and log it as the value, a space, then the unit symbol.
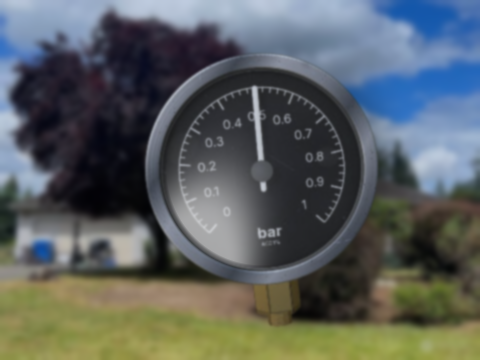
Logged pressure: 0.5 bar
